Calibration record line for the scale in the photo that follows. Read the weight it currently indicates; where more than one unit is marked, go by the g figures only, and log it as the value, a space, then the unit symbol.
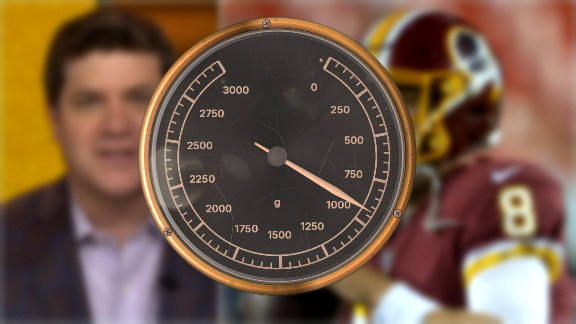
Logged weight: 925 g
